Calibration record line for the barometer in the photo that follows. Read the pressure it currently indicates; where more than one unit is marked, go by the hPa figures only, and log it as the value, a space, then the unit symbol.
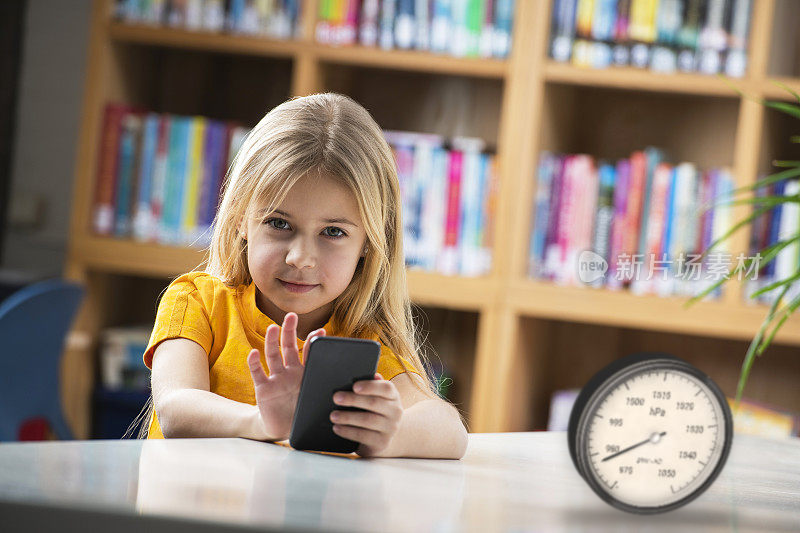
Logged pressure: 978 hPa
